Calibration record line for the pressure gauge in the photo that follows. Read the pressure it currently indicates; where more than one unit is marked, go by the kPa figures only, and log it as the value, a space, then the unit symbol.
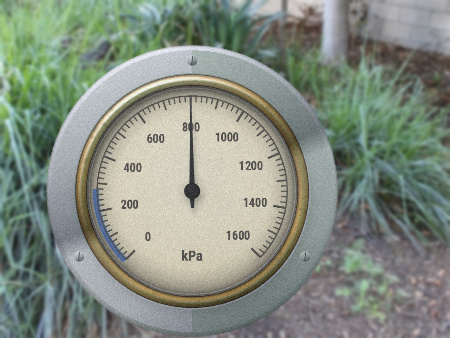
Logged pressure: 800 kPa
